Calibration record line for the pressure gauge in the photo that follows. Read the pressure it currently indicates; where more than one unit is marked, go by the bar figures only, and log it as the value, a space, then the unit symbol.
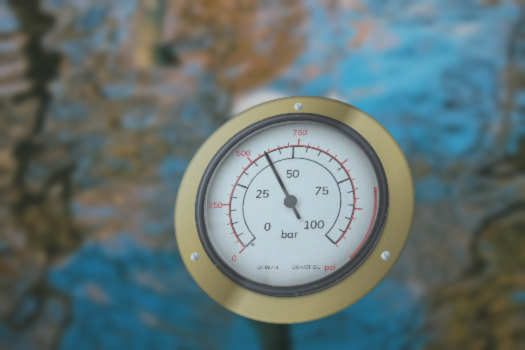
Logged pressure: 40 bar
